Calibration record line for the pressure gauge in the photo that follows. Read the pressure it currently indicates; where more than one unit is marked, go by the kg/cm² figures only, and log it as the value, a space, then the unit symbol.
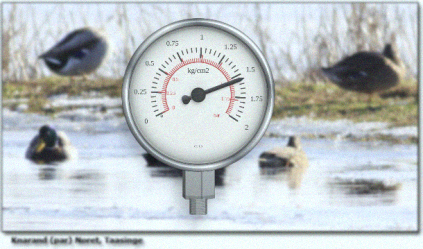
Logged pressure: 1.55 kg/cm²
